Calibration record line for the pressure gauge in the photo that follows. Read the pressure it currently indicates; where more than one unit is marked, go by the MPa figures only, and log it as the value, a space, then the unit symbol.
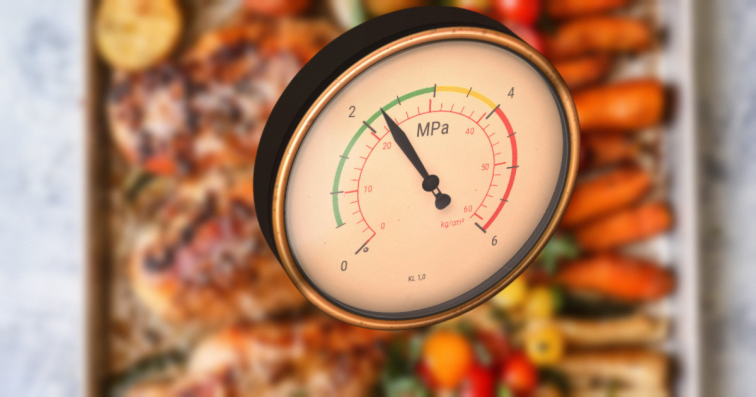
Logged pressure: 2.25 MPa
